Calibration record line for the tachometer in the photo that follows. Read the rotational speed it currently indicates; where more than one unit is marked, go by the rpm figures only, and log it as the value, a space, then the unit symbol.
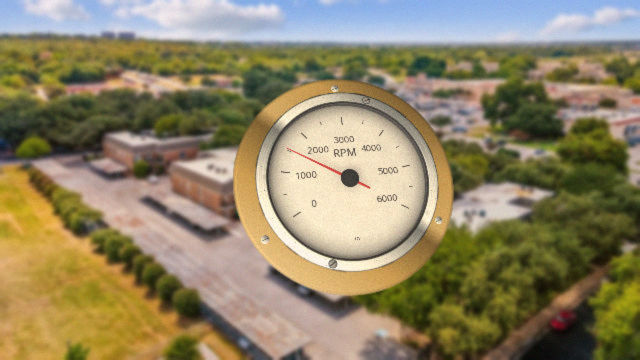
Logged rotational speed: 1500 rpm
